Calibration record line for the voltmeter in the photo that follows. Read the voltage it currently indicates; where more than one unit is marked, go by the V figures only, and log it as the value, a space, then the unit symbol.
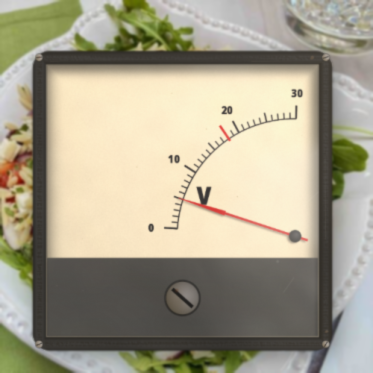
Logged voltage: 5 V
